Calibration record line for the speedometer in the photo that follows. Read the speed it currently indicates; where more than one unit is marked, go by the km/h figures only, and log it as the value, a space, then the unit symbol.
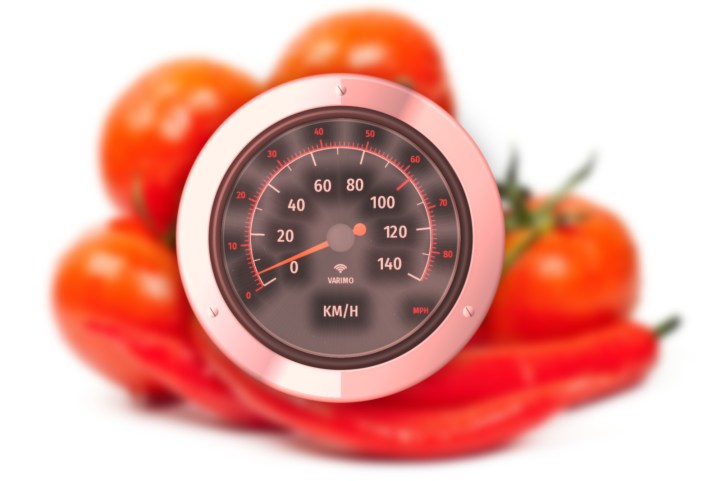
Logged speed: 5 km/h
